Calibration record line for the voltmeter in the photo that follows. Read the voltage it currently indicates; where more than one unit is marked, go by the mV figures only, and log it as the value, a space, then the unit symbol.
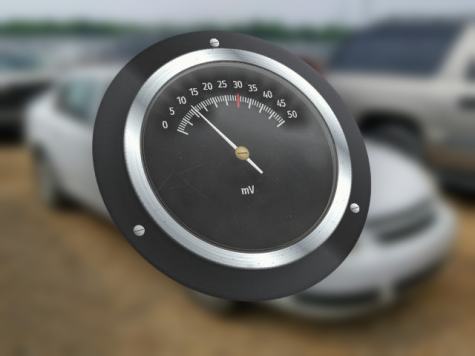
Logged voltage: 10 mV
